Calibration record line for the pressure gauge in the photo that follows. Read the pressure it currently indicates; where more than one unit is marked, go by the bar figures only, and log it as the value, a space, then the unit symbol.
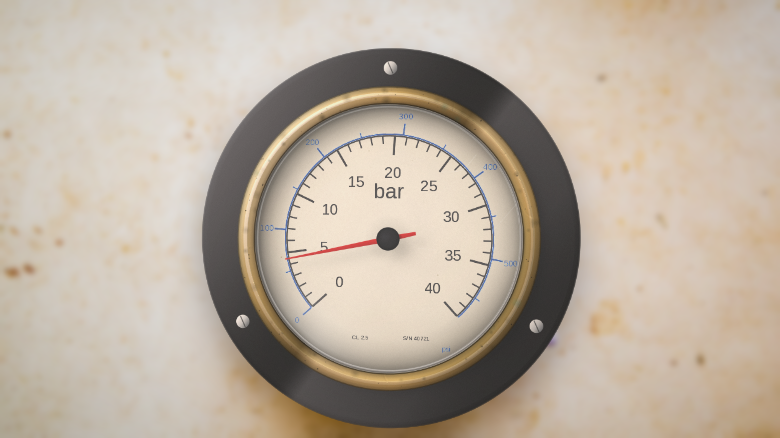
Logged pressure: 4.5 bar
